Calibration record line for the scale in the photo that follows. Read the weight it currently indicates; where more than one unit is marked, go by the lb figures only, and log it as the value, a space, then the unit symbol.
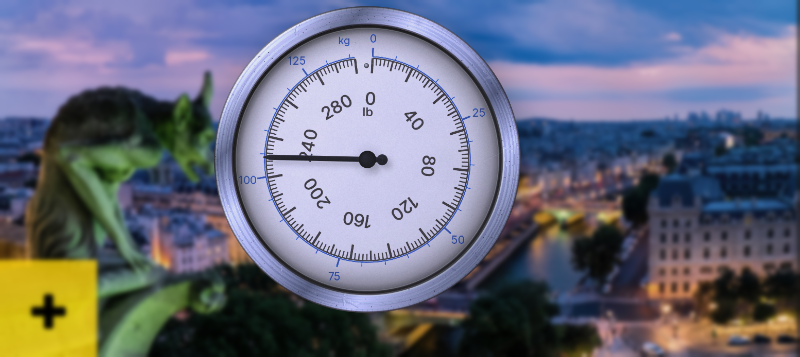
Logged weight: 230 lb
